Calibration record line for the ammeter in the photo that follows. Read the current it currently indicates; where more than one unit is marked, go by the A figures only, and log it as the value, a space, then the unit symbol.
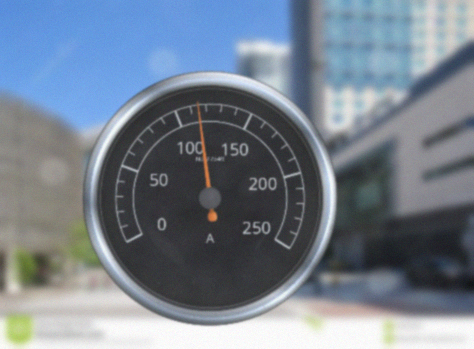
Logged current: 115 A
